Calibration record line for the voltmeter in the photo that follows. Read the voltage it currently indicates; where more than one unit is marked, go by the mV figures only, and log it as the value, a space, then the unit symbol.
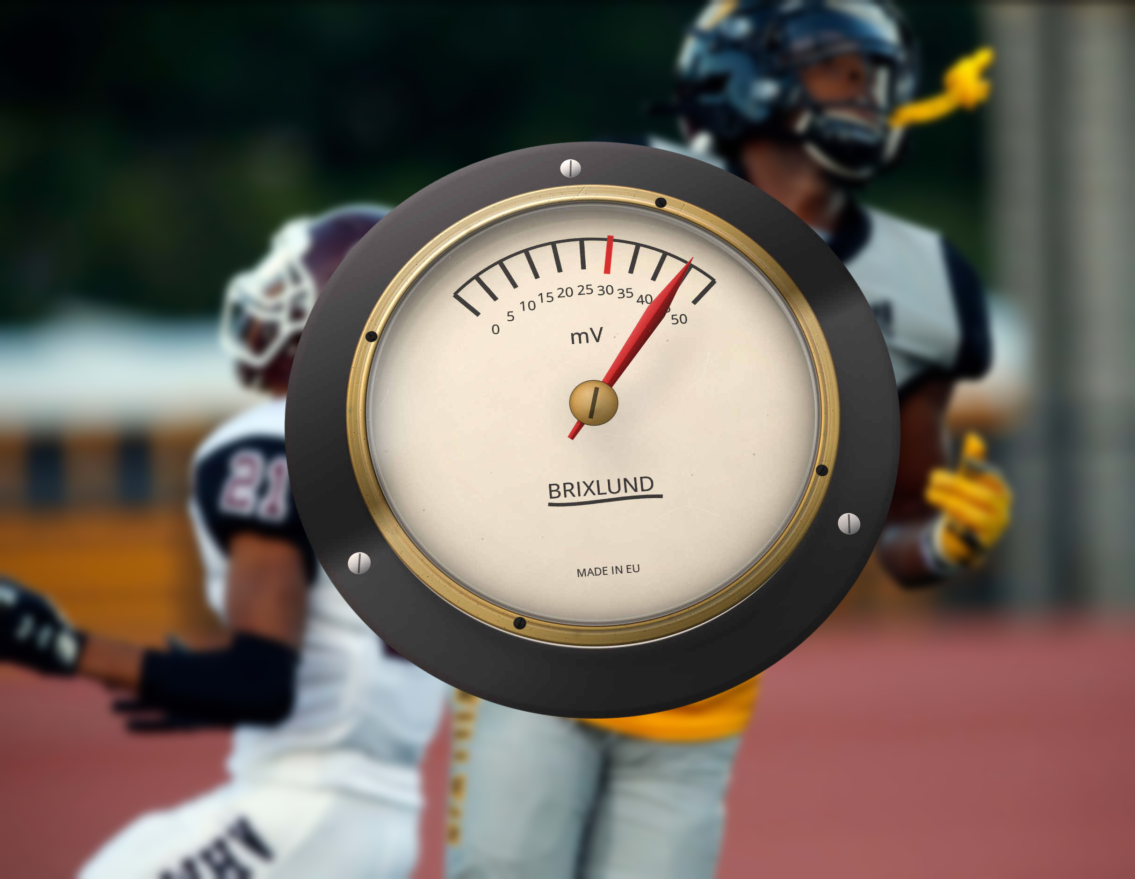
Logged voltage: 45 mV
